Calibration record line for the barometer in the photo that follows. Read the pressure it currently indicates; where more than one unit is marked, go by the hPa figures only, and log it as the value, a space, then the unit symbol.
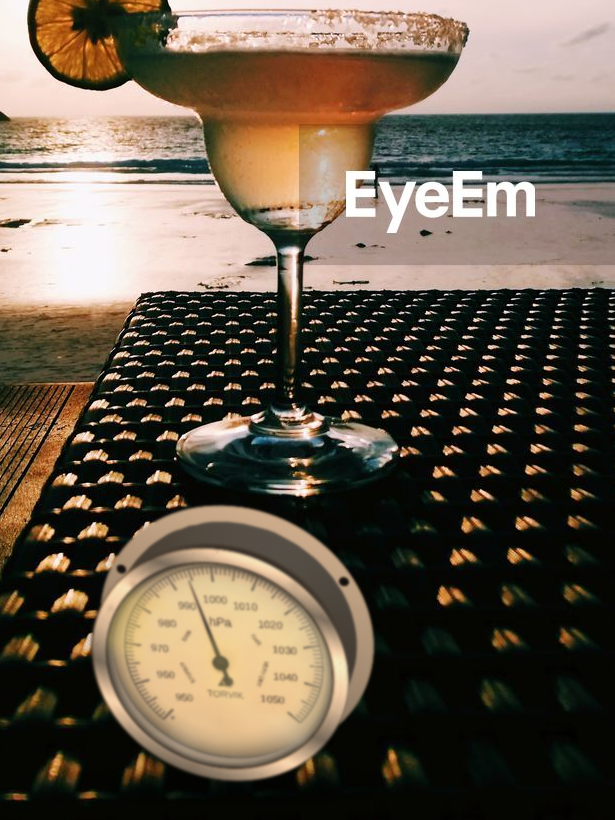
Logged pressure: 995 hPa
